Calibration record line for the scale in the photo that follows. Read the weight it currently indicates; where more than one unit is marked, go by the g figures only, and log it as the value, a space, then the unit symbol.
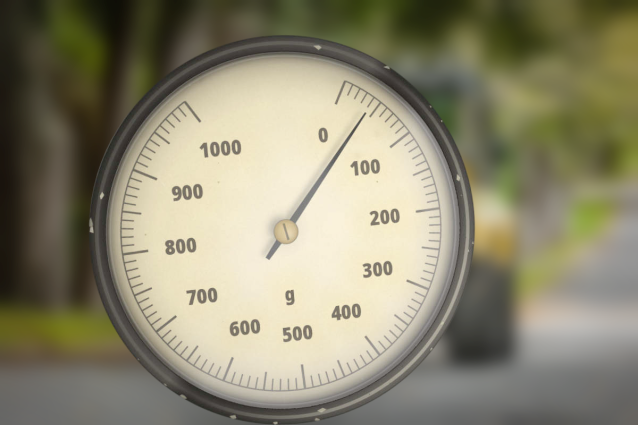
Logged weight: 40 g
